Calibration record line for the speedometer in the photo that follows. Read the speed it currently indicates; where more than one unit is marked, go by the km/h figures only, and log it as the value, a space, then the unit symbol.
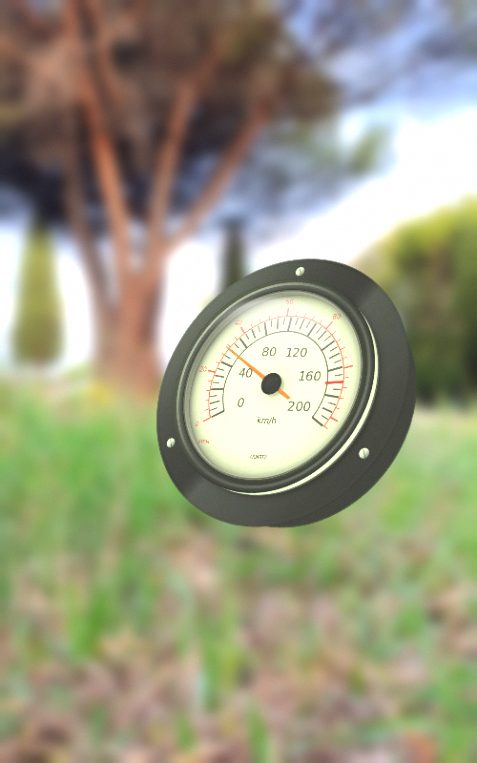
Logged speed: 50 km/h
